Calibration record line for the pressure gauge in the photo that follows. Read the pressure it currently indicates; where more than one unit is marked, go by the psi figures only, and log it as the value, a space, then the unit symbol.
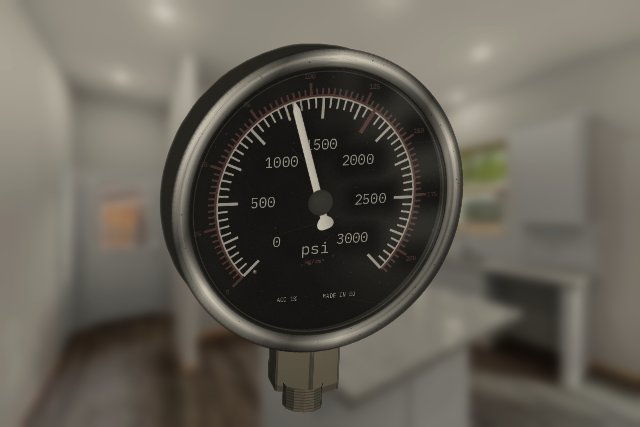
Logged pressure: 1300 psi
